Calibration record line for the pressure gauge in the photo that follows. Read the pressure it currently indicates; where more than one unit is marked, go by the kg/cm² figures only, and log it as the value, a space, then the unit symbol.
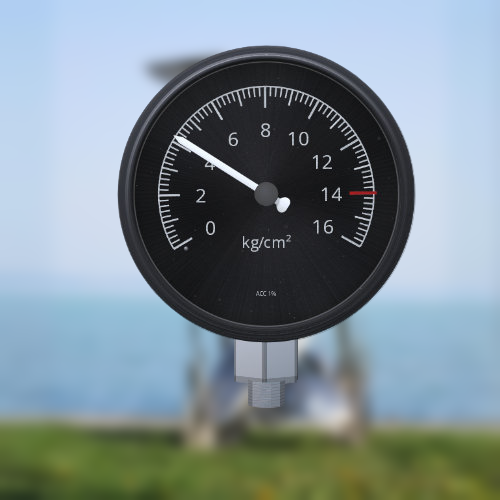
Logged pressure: 4.2 kg/cm²
